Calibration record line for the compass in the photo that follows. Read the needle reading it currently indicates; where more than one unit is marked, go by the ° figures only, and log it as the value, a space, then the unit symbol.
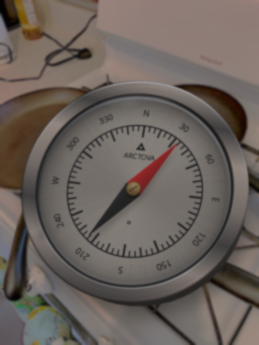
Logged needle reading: 35 °
